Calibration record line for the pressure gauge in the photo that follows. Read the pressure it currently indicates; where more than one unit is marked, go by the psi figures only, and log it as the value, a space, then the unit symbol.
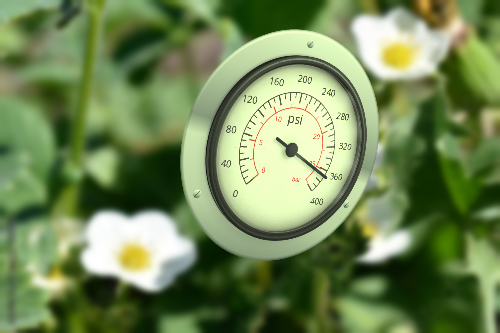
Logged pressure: 370 psi
